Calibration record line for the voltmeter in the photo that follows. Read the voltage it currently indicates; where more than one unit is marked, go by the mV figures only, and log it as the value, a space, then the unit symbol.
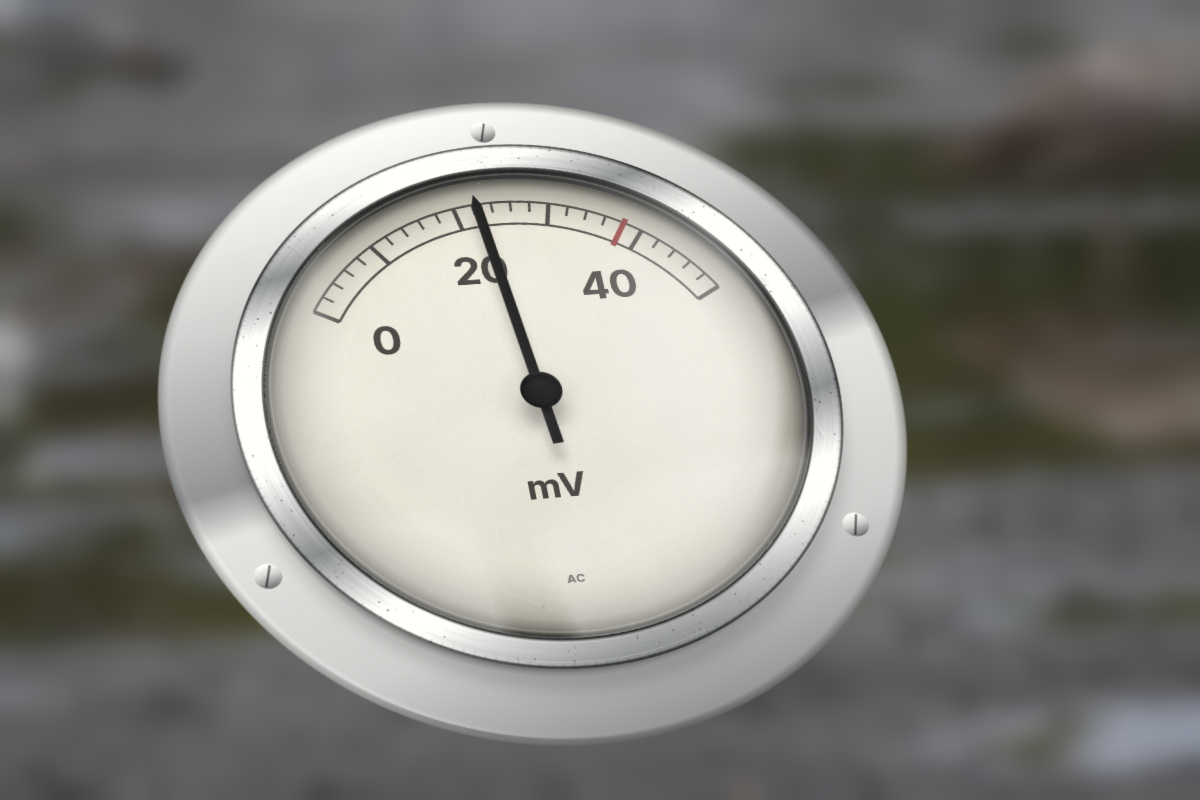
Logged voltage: 22 mV
